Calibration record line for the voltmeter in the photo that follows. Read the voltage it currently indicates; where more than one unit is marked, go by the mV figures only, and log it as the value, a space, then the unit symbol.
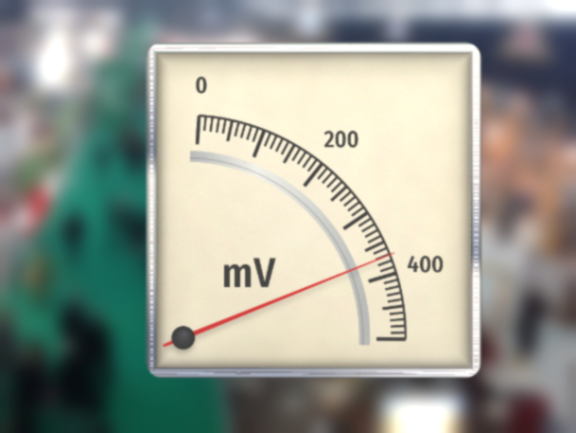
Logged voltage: 370 mV
